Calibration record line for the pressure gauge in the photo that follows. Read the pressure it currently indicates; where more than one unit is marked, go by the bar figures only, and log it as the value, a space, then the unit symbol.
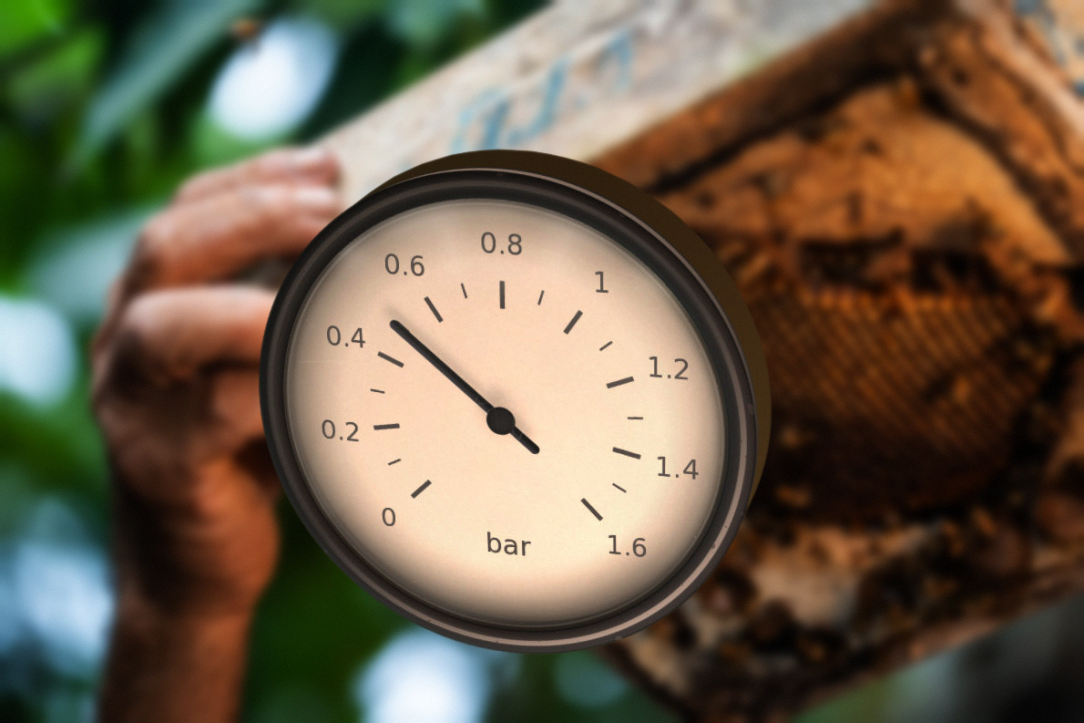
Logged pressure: 0.5 bar
